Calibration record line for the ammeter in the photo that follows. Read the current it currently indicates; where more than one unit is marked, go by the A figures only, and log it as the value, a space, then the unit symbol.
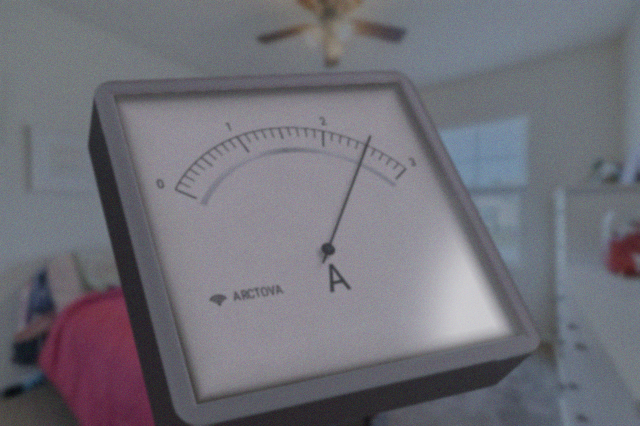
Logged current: 2.5 A
